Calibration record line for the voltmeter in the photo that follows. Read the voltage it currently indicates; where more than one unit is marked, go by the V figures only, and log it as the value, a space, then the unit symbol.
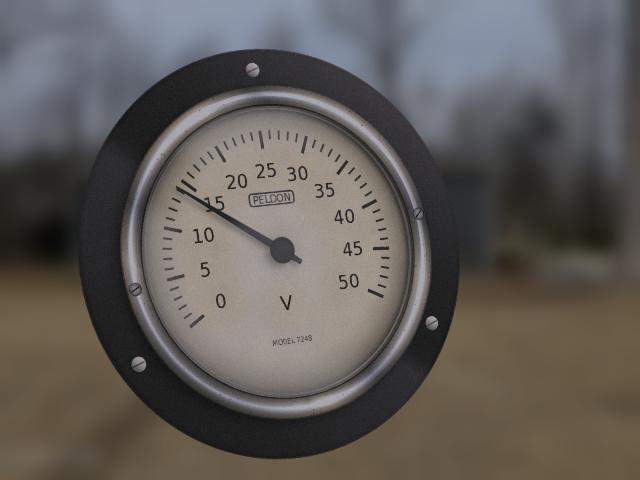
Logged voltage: 14 V
